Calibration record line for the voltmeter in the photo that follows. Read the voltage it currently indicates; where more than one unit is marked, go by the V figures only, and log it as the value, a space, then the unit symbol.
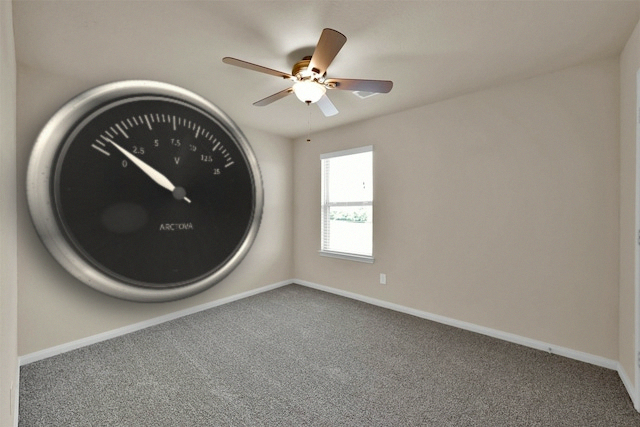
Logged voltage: 1 V
